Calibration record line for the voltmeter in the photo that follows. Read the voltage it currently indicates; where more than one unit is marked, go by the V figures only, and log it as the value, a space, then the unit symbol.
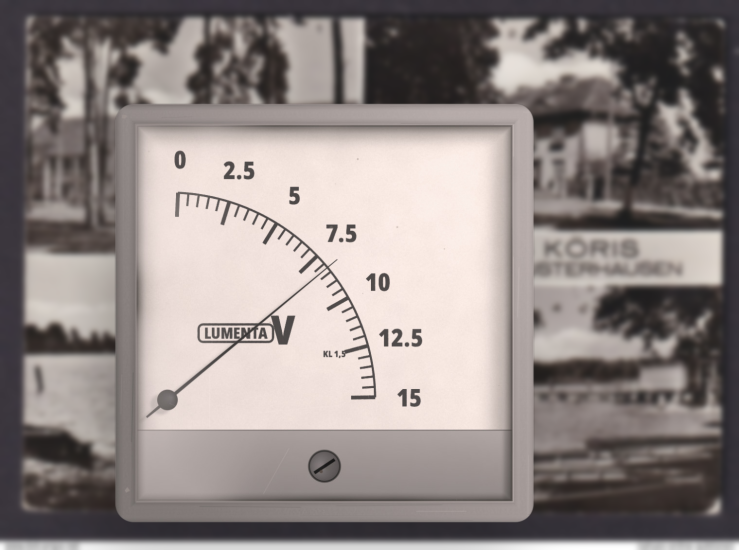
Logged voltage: 8.25 V
